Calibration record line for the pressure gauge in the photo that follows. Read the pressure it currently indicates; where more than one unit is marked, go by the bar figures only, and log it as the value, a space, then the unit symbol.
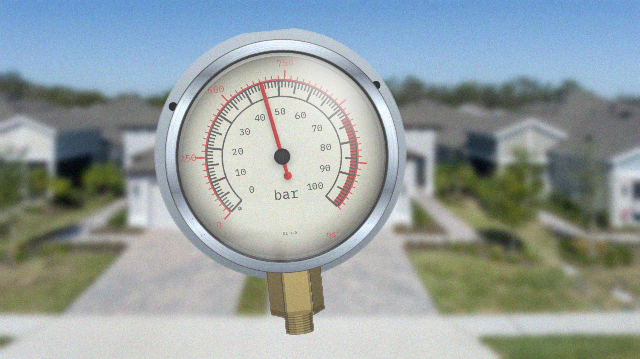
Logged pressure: 45 bar
